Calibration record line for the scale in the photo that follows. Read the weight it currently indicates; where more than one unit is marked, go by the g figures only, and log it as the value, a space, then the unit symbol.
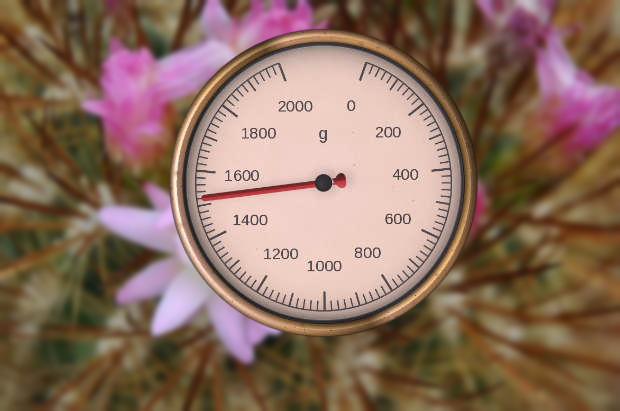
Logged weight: 1520 g
